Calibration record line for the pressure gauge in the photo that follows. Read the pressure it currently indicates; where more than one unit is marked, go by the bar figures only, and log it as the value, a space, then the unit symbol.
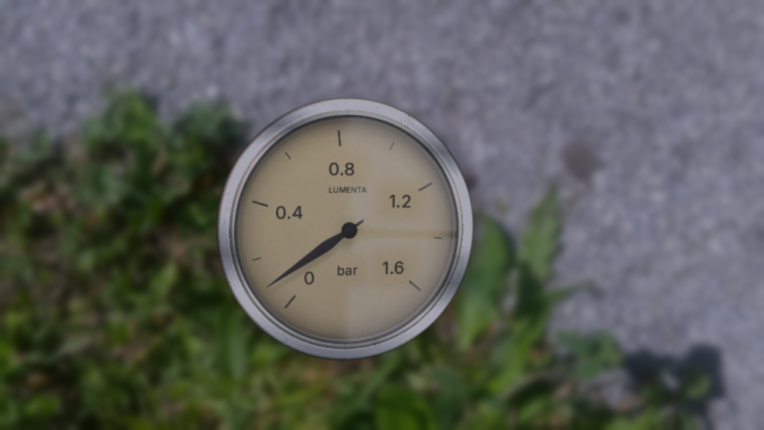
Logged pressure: 0.1 bar
